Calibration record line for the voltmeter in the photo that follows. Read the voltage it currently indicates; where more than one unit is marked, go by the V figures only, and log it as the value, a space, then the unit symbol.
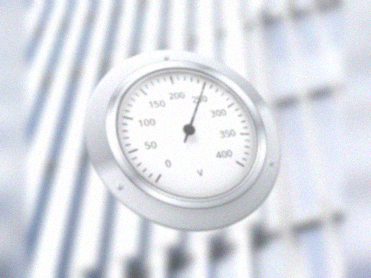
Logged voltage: 250 V
